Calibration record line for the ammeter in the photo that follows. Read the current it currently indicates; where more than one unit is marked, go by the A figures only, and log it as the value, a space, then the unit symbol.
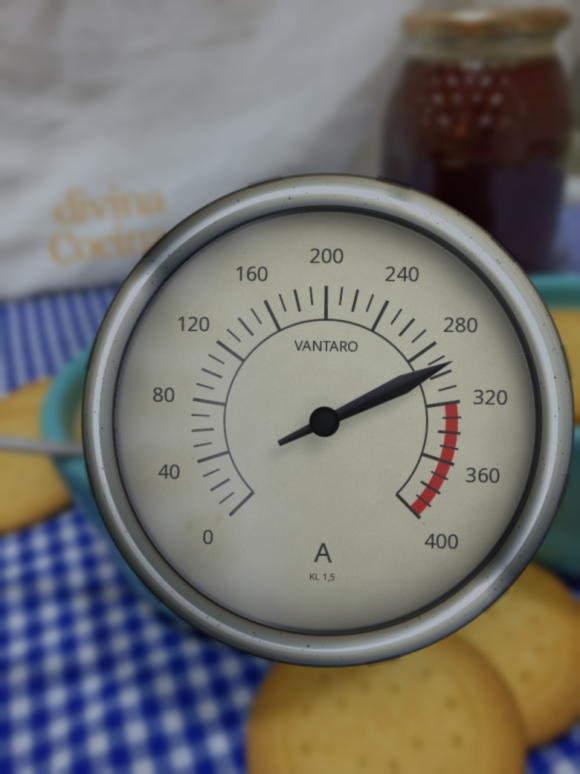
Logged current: 295 A
